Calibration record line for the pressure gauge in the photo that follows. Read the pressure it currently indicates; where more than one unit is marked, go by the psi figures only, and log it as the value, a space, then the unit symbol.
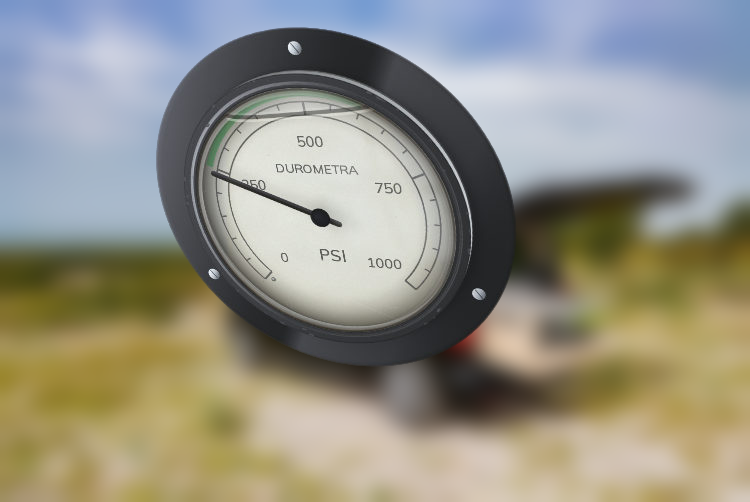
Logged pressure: 250 psi
